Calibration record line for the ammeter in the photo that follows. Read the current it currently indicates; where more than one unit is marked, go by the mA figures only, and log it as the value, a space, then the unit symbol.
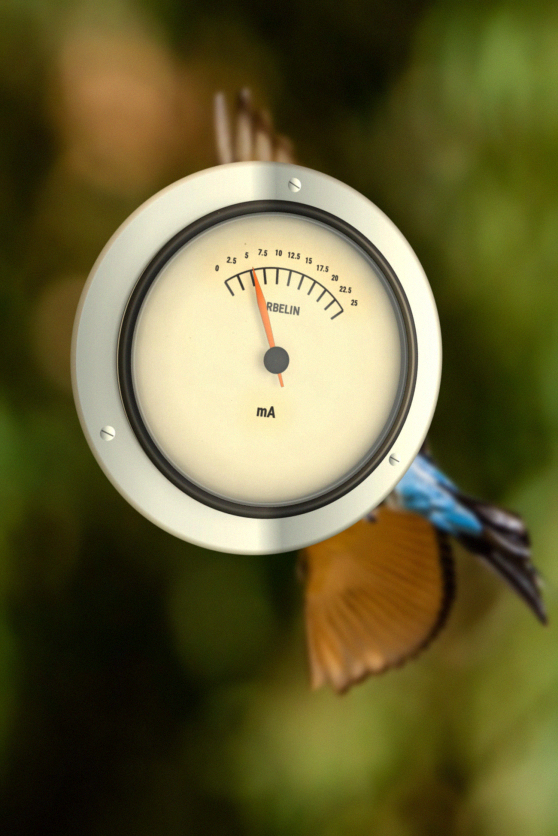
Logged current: 5 mA
